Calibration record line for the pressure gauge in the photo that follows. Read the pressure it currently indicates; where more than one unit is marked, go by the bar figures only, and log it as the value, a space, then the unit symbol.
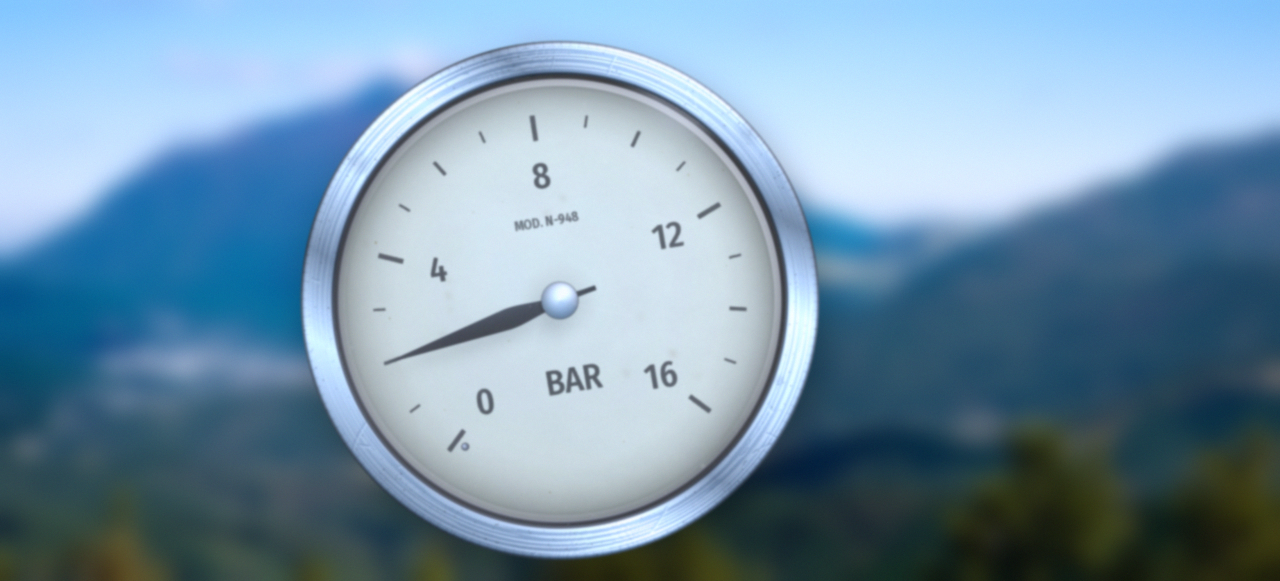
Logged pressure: 2 bar
